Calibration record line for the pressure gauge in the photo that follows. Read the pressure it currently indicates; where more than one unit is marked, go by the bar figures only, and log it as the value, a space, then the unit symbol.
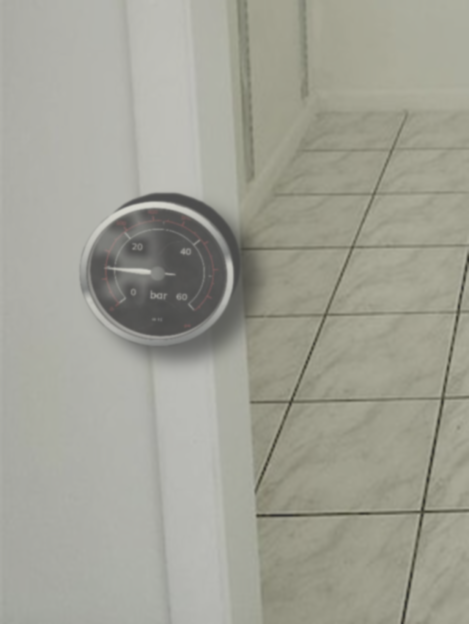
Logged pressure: 10 bar
